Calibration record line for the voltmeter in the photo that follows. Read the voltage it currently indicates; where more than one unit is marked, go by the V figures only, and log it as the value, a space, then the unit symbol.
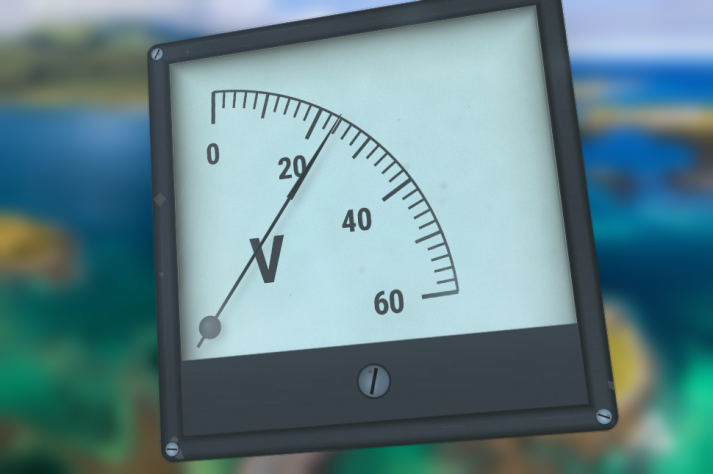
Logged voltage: 24 V
